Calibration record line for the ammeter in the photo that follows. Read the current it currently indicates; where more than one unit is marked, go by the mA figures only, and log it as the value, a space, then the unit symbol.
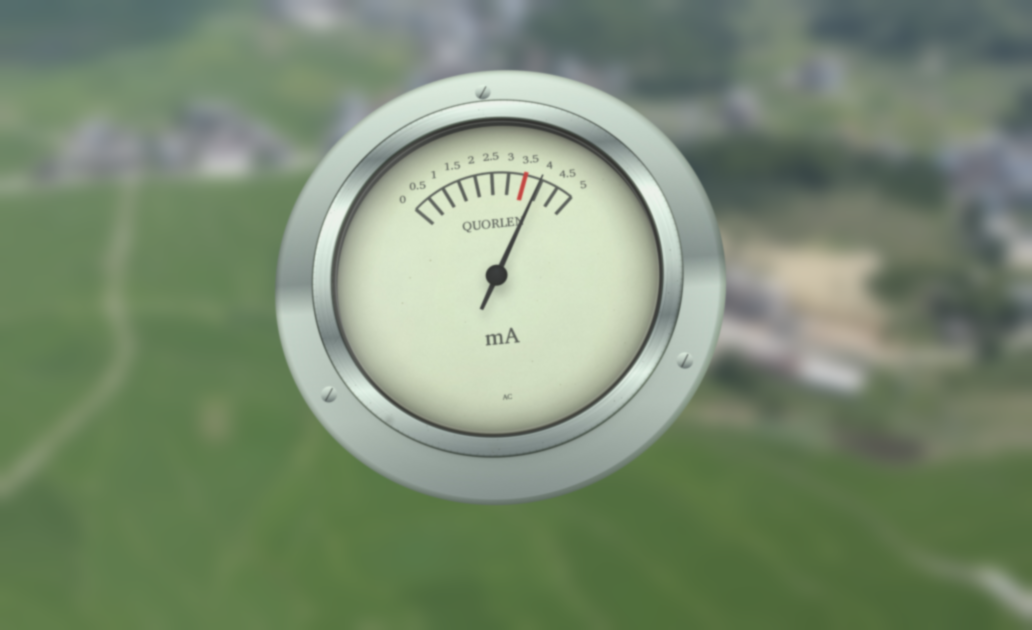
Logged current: 4 mA
